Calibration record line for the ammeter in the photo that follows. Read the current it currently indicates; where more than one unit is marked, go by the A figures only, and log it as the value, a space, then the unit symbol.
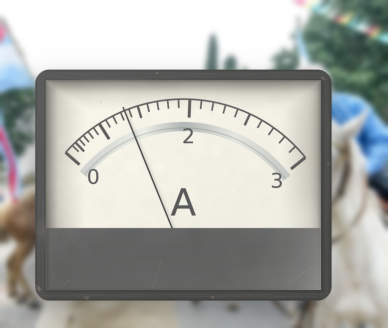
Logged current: 1.35 A
